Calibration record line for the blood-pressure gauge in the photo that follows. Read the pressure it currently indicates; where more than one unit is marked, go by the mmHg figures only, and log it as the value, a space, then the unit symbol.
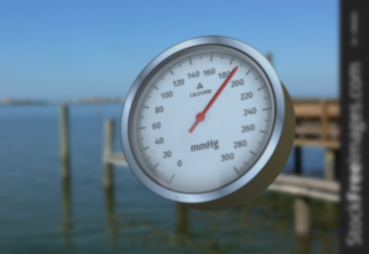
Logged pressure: 190 mmHg
